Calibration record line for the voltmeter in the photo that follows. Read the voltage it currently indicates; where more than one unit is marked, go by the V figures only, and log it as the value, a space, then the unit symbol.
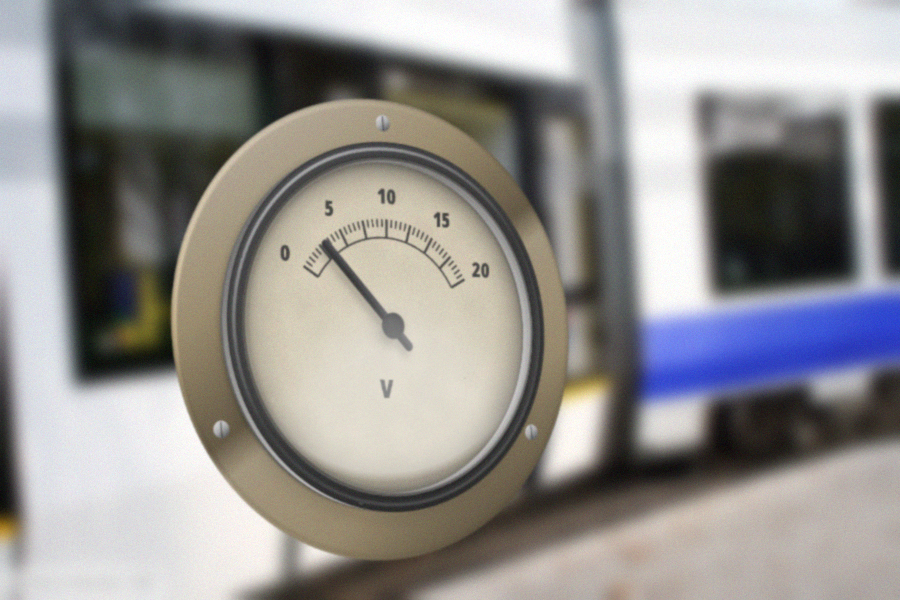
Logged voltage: 2.5 V
